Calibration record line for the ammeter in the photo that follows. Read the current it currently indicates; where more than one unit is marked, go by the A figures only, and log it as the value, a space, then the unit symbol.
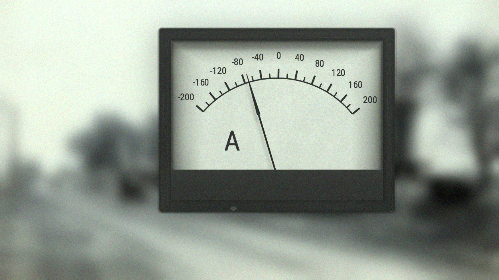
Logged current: -70 A
